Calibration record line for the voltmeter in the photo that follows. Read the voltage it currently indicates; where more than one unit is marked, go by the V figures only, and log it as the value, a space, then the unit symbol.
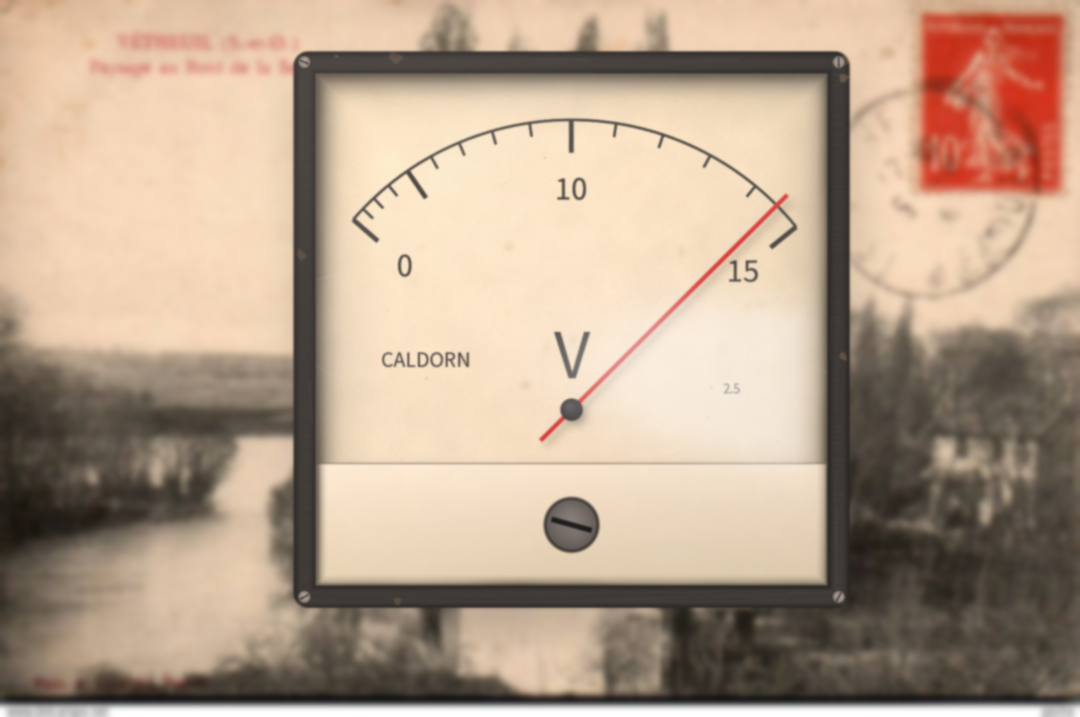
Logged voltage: 14.5 V
